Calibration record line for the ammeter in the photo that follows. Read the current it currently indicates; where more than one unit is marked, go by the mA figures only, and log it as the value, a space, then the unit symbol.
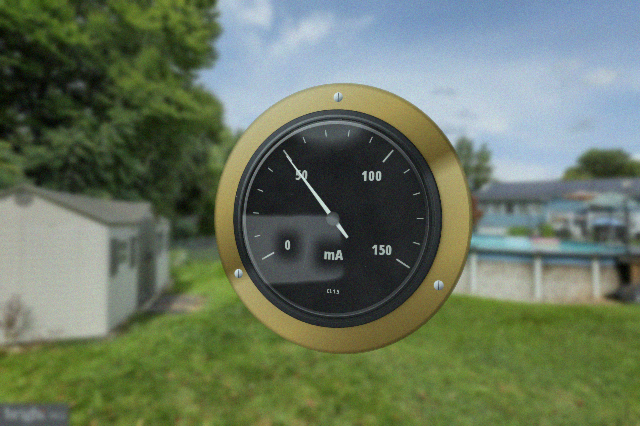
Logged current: 50 mA
